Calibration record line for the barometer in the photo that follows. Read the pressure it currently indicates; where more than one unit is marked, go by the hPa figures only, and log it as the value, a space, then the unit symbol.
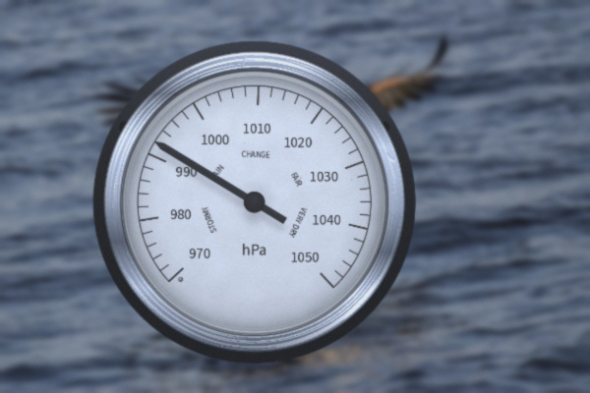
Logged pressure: 992 hPa
